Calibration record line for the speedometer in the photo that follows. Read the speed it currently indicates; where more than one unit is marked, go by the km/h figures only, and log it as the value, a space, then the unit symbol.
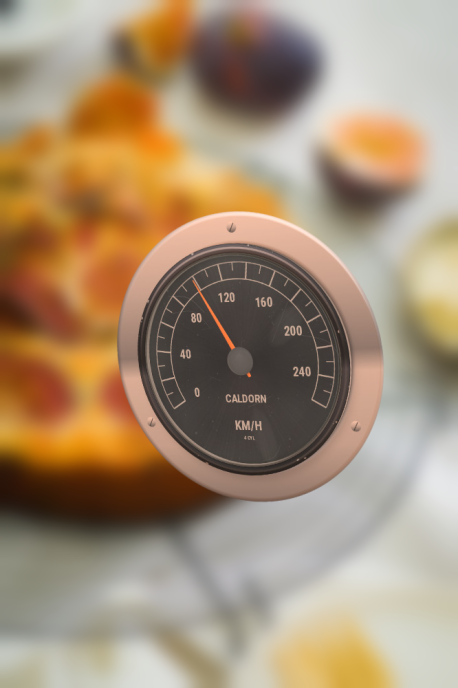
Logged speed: 100 km/h
